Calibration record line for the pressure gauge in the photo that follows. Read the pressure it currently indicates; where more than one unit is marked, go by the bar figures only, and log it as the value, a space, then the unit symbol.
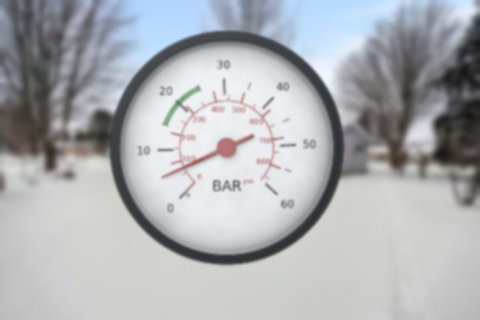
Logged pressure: 5 bar
